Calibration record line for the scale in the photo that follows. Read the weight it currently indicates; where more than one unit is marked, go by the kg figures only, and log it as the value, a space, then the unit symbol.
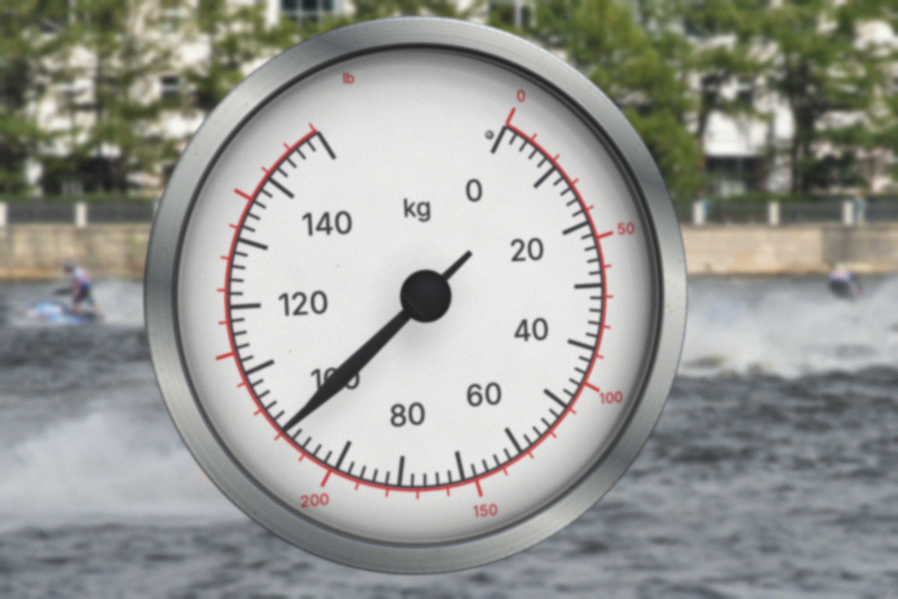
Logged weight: 100 kg
